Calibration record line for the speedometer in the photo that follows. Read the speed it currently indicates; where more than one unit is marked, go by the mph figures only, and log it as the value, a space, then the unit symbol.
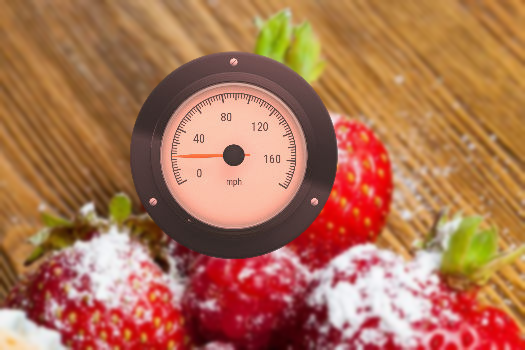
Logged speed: 20 mph
